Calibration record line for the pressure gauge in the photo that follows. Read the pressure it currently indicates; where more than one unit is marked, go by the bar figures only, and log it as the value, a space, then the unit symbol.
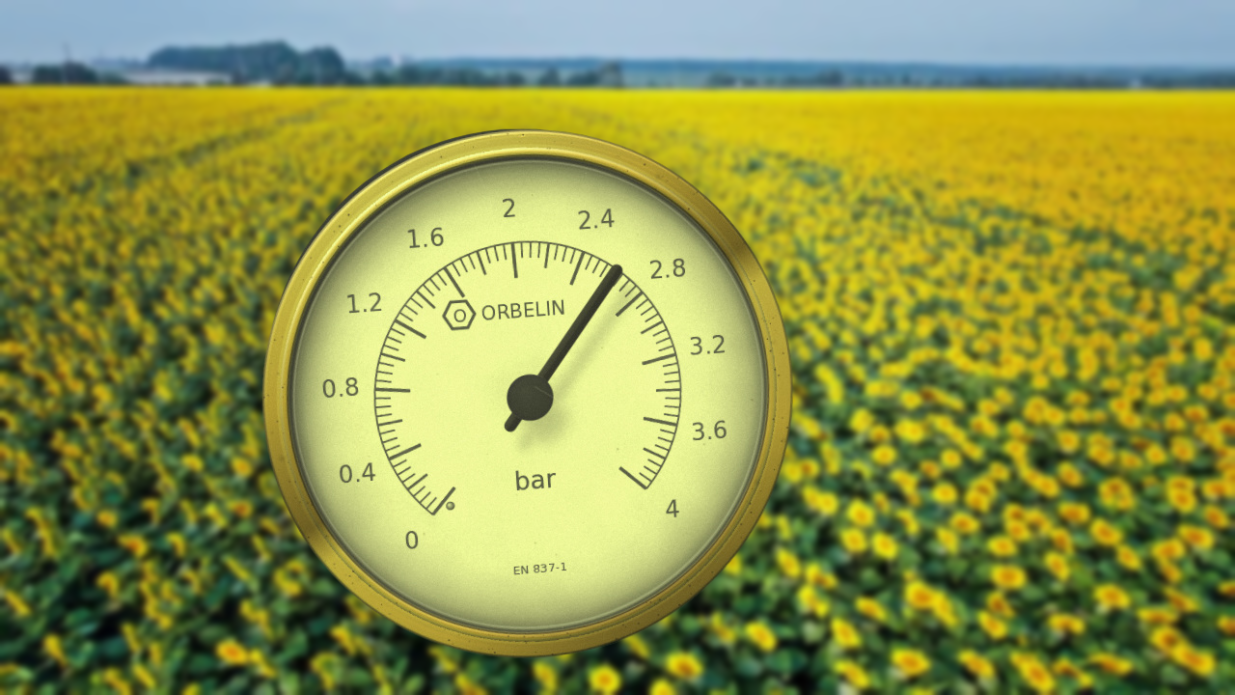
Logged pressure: 2.6 bar
